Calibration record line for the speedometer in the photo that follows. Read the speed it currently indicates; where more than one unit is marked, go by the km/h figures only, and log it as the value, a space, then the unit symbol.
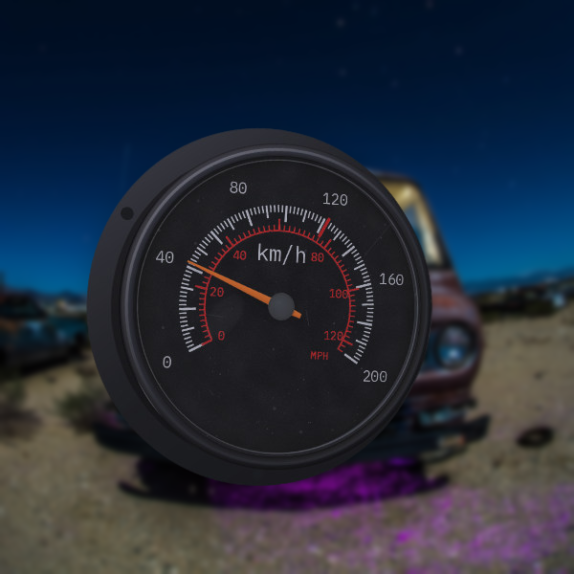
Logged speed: 42 km/h
